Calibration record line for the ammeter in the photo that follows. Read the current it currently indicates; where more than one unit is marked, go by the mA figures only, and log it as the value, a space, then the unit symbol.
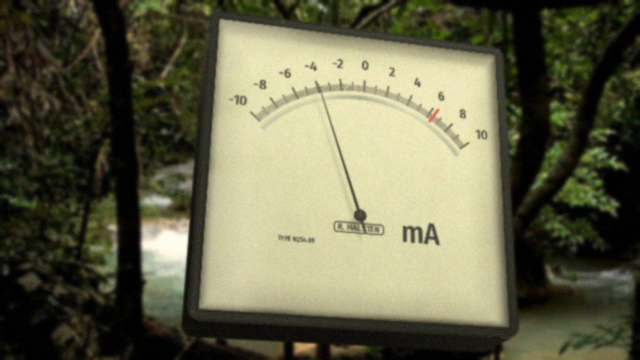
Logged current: -4 mA
